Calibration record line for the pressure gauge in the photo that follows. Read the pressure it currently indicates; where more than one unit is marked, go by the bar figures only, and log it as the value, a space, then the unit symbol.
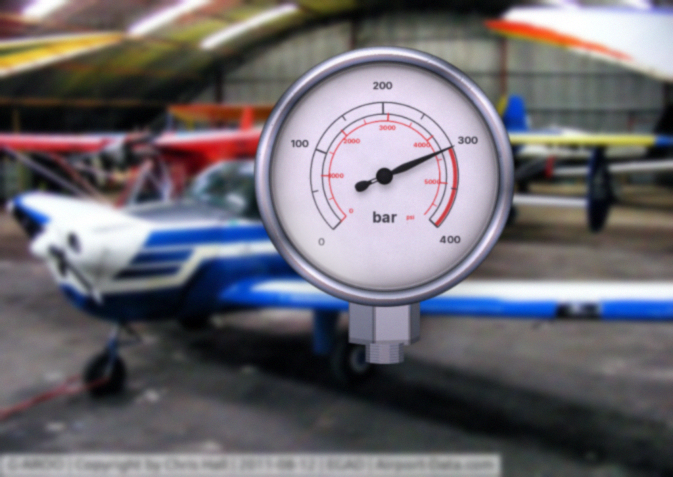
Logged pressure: 300 bar
